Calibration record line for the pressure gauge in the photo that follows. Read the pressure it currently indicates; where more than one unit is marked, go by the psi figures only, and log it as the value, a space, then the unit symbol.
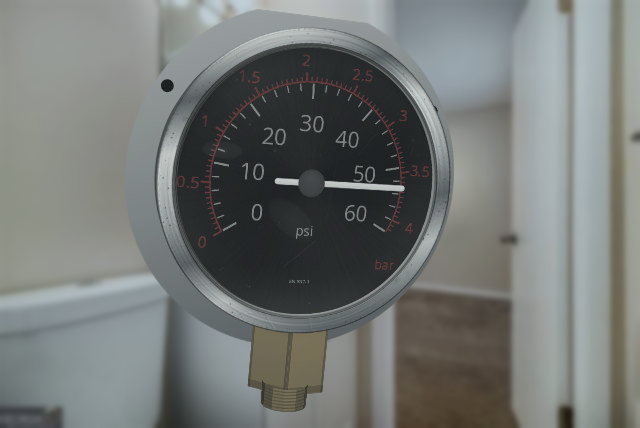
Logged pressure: 53 psi
